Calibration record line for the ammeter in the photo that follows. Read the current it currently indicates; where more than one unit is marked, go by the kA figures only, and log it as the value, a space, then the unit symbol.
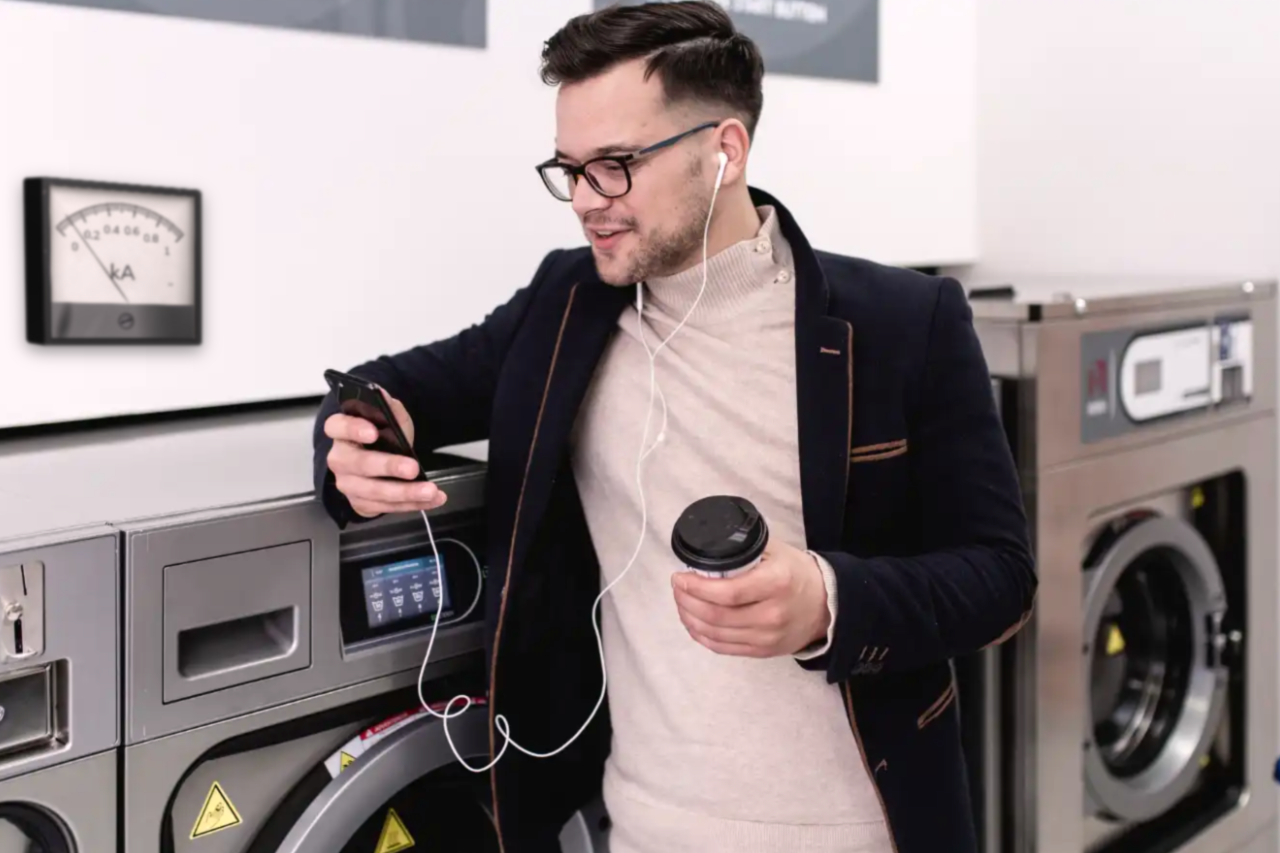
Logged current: 0.1 kA
